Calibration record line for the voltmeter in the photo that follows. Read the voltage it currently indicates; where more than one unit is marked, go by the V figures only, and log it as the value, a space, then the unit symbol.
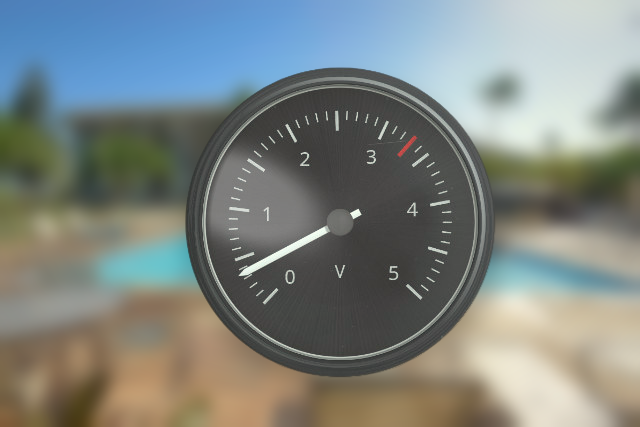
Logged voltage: 0.35 V
